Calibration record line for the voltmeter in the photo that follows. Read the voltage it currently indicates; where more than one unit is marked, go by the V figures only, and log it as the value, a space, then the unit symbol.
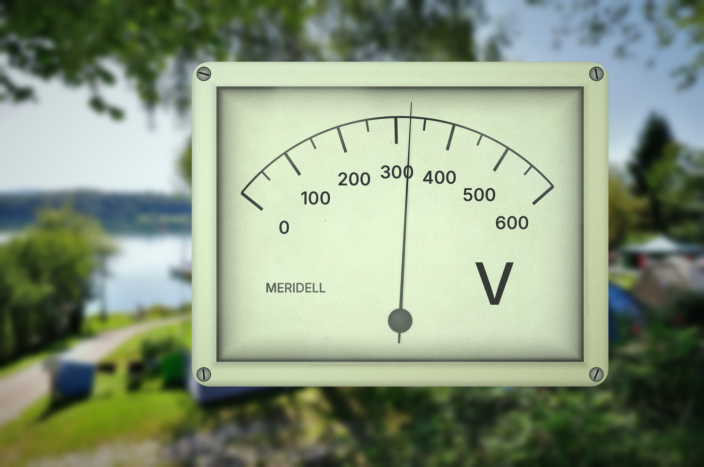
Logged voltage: 325 V
